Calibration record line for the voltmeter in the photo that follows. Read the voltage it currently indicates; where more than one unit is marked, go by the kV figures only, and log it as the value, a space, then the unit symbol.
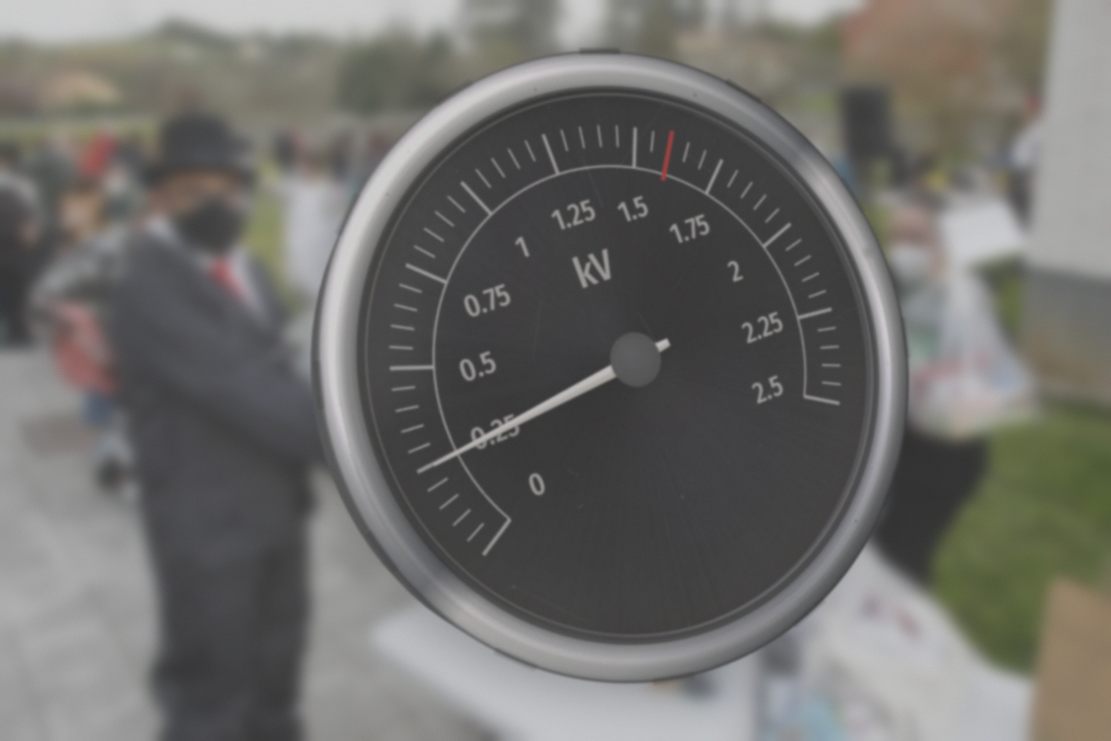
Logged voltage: 0.25 kV
